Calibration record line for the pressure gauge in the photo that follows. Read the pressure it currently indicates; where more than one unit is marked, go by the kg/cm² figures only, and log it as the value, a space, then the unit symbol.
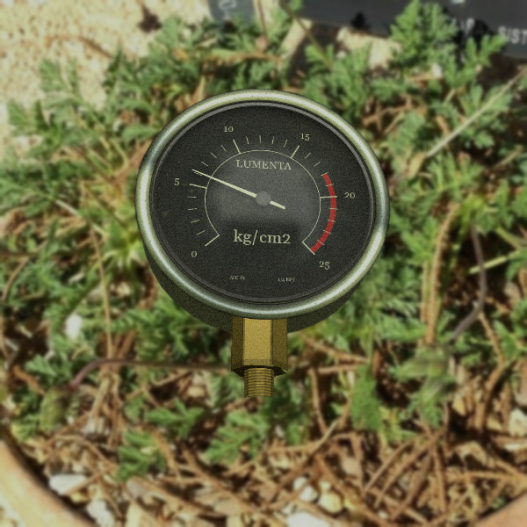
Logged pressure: 6 kg/cm²
